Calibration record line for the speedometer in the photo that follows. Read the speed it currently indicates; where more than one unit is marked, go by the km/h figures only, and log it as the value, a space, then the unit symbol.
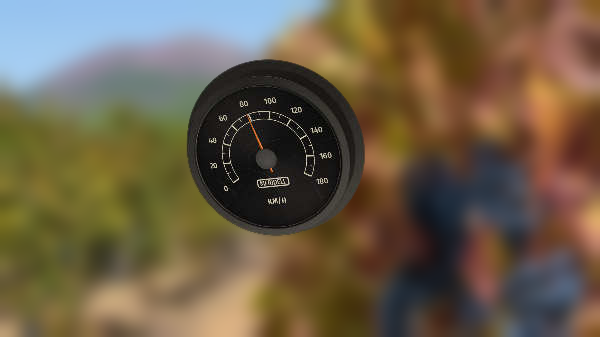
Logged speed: 80 km/h
